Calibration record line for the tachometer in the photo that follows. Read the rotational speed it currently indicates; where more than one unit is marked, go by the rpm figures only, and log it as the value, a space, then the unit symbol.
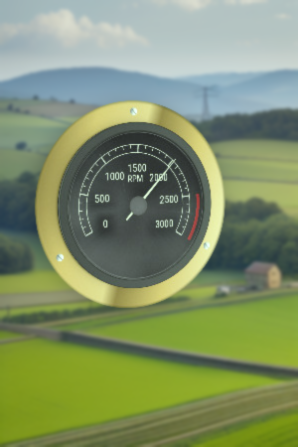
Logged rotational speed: 2000 rpm
